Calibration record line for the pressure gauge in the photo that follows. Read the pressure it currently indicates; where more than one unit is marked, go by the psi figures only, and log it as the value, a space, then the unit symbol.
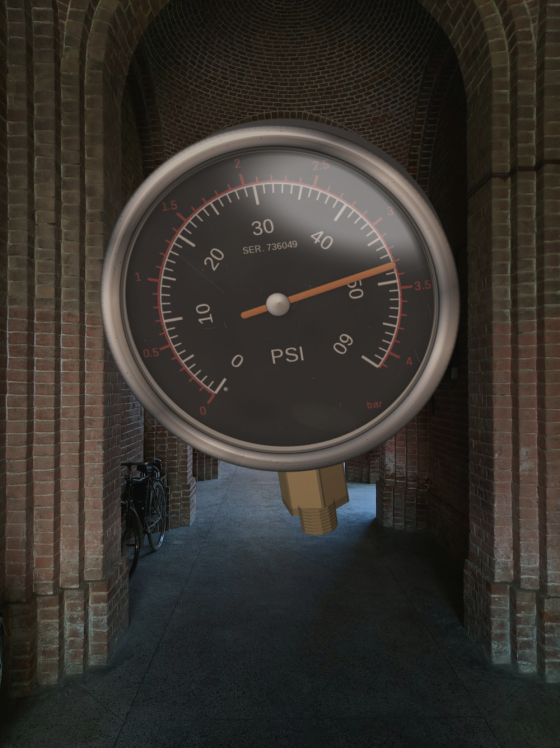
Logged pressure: 48 psi
